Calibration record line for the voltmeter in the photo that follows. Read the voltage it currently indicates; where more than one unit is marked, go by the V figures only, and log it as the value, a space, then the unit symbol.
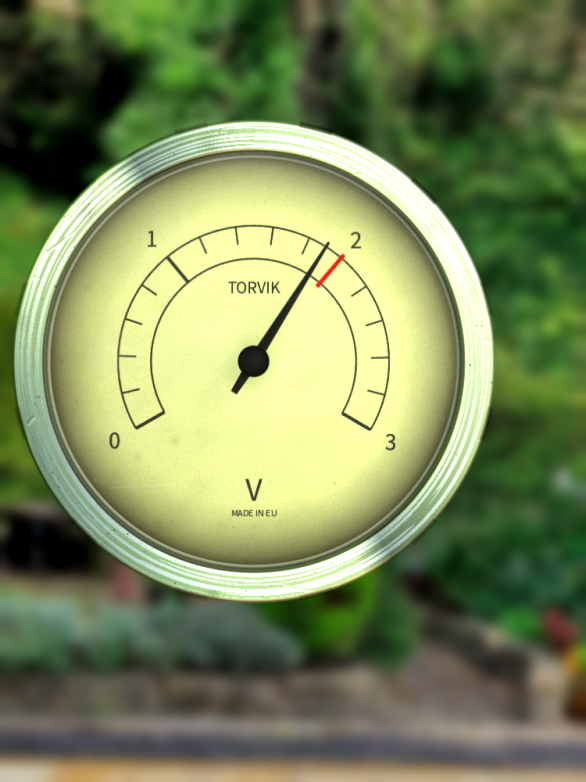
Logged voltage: 1.9 V
